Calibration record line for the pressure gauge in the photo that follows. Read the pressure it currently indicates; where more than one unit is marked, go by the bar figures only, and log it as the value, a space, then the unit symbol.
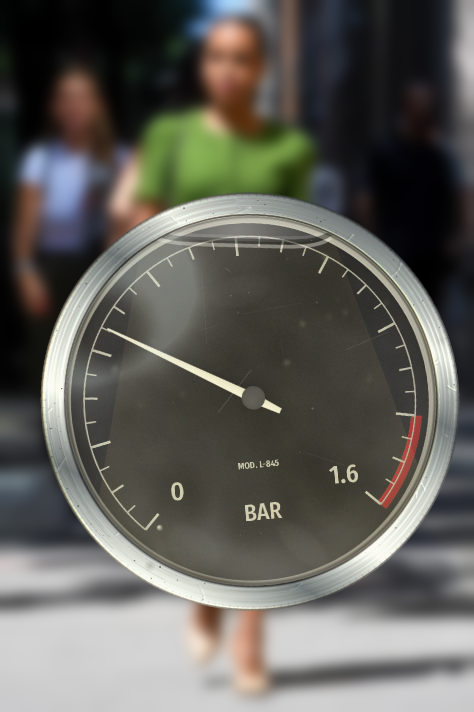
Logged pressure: 0.45 bar
